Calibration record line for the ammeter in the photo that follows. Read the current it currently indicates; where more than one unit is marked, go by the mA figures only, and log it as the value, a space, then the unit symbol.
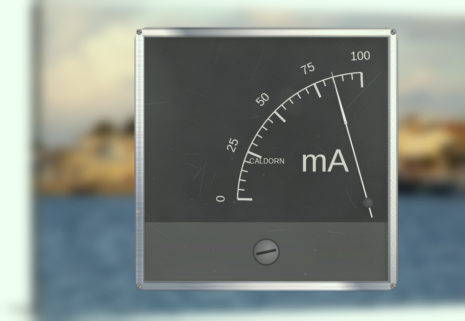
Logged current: 85 mA
